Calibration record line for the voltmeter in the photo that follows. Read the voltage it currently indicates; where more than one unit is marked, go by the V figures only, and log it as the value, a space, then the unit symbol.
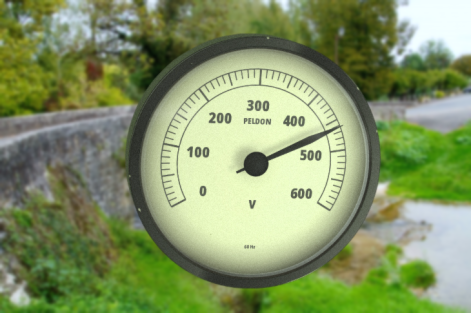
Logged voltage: 460 V
